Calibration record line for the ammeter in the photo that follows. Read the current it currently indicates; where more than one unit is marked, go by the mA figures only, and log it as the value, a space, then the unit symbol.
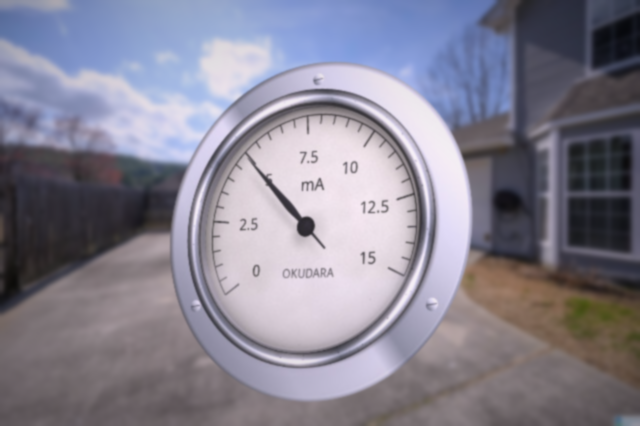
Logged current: 5 mA
